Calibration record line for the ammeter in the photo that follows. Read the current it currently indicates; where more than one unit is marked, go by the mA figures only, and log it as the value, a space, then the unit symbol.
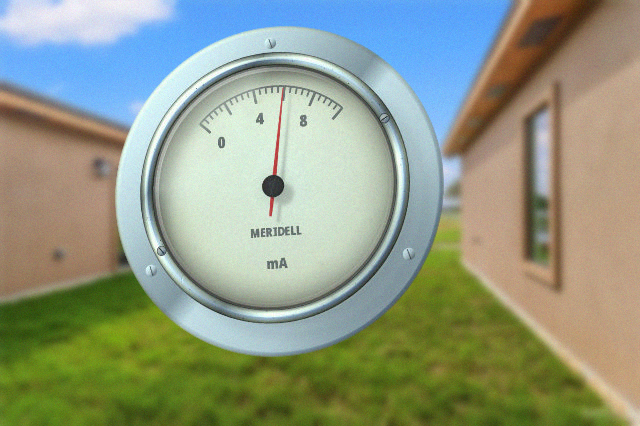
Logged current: 6 mA
